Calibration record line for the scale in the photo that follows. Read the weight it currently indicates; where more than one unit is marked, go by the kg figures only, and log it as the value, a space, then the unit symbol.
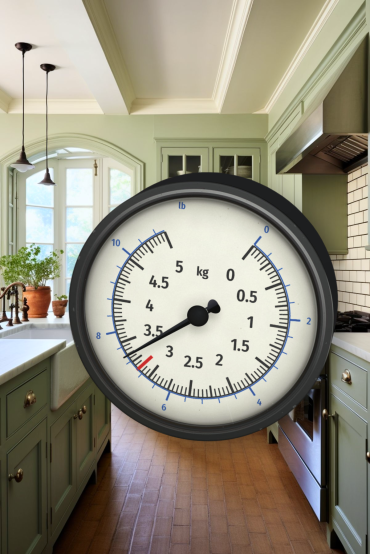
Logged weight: 3.35 kg
